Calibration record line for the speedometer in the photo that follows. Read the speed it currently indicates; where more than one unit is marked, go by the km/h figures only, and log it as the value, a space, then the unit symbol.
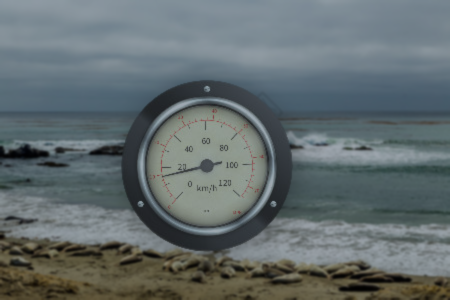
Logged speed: 15 km/h
